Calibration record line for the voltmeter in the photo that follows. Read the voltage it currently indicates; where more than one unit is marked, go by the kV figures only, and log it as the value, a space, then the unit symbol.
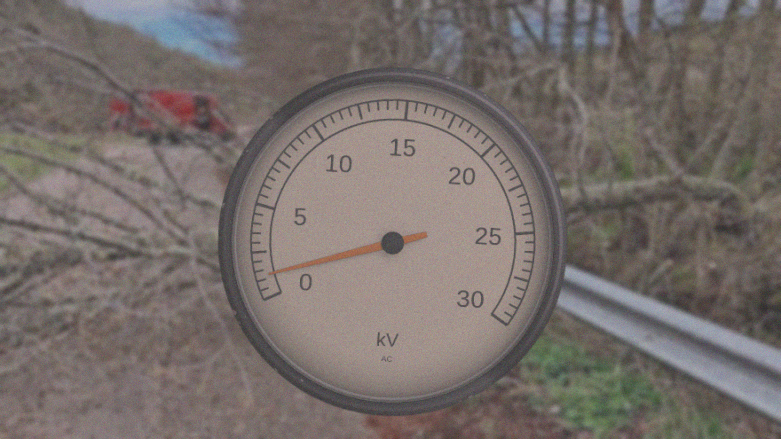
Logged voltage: 1.25 kV
